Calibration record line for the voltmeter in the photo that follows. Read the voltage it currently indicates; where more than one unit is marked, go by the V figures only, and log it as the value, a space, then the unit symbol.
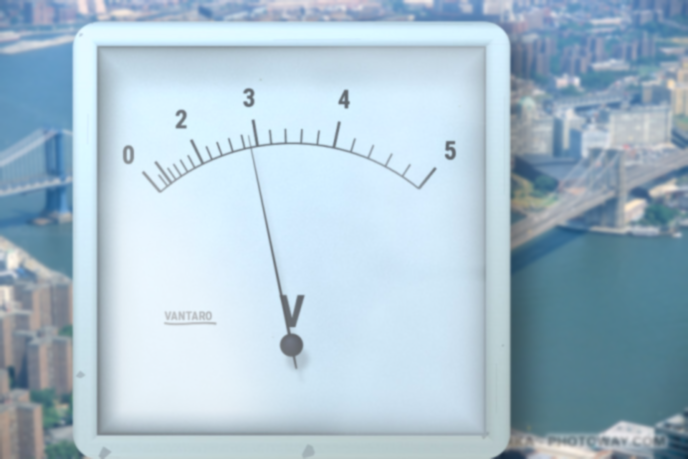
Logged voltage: 2.9 V
